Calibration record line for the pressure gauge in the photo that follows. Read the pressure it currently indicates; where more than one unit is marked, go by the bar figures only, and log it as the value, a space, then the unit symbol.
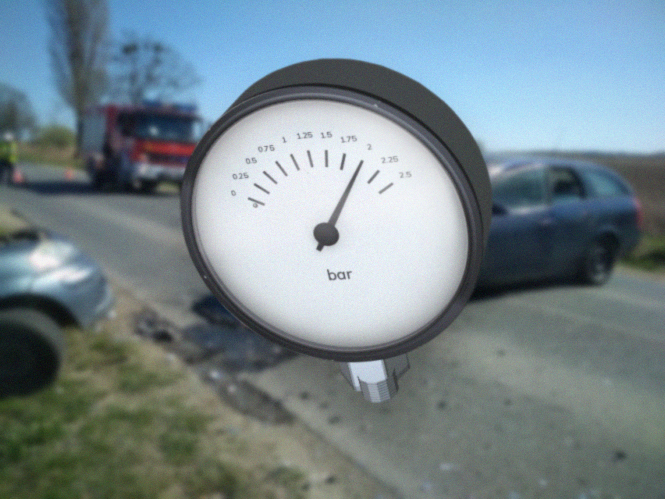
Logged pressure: 2 bar
